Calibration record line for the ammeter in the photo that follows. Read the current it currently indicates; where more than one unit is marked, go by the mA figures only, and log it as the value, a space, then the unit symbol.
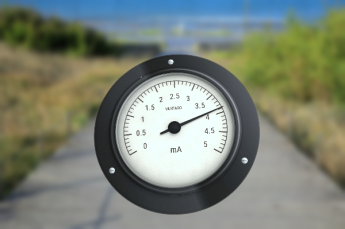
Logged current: 3.9 mA
